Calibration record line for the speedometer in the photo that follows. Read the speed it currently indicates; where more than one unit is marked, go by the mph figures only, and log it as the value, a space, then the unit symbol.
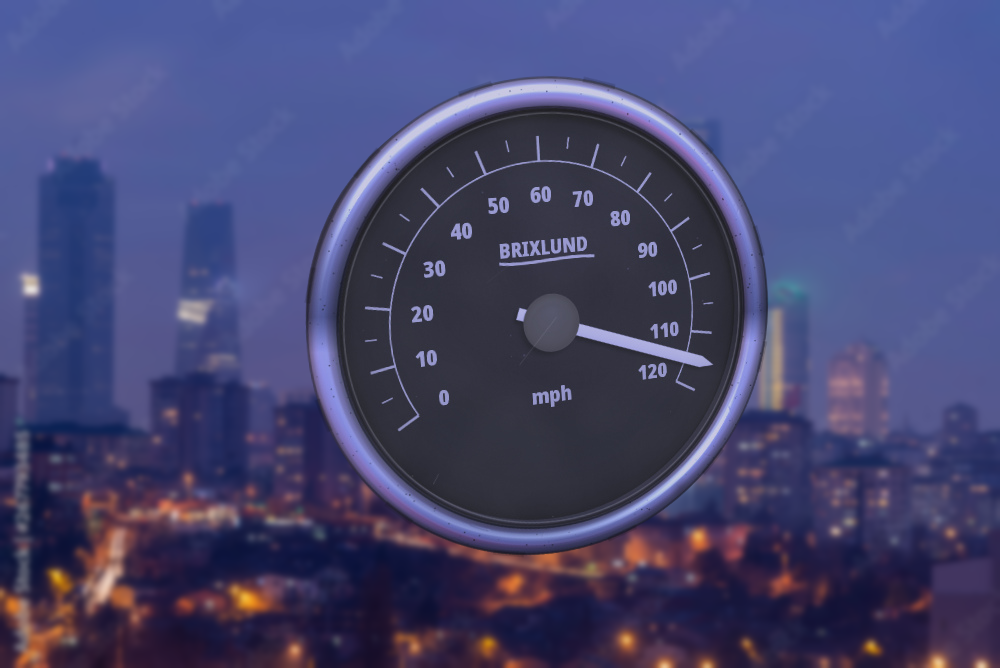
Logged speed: 115 mph
